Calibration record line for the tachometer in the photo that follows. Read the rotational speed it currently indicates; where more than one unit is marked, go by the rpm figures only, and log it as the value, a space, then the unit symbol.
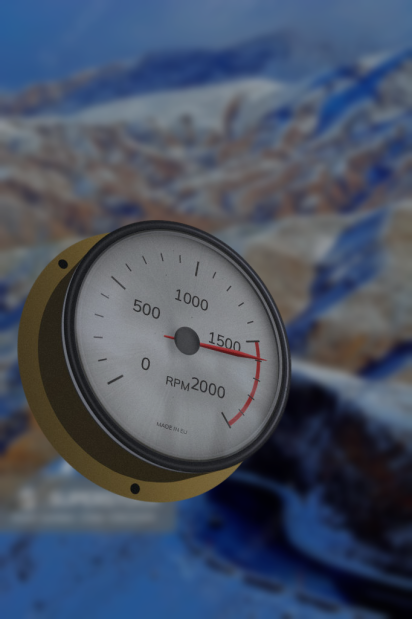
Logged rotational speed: 1600 rpm
